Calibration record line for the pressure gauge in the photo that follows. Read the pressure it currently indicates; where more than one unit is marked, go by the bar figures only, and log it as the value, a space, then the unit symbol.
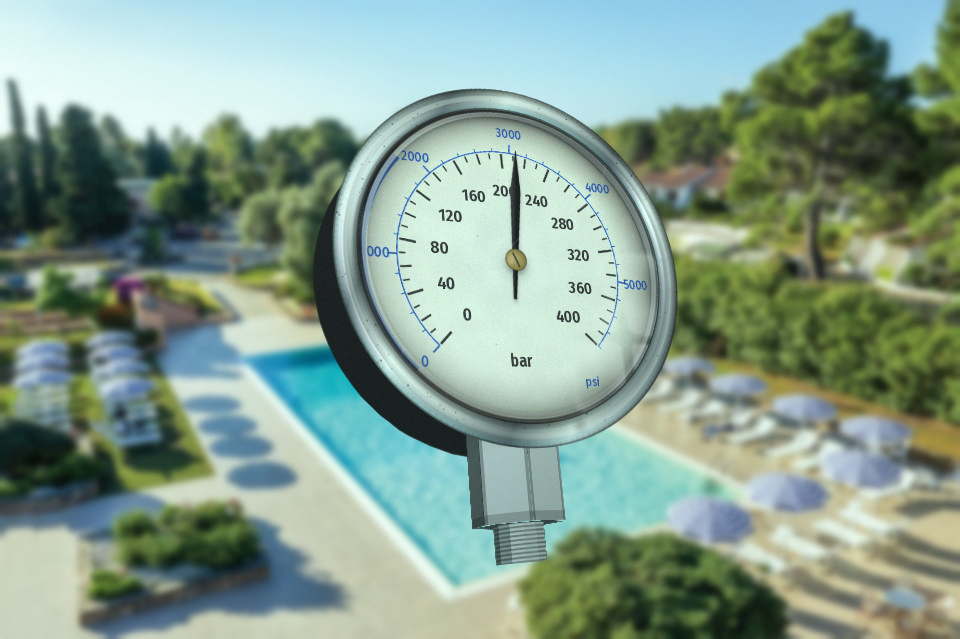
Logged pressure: 210 bar
